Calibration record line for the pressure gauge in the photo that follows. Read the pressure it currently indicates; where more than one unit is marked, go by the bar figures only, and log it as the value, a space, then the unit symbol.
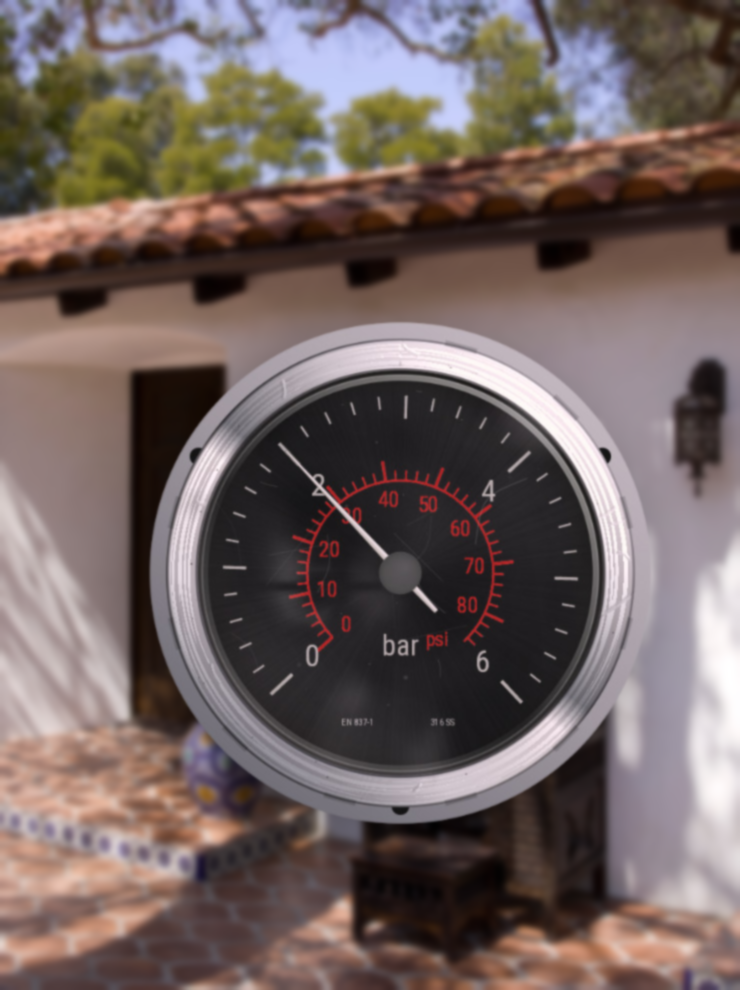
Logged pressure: 2 bar
